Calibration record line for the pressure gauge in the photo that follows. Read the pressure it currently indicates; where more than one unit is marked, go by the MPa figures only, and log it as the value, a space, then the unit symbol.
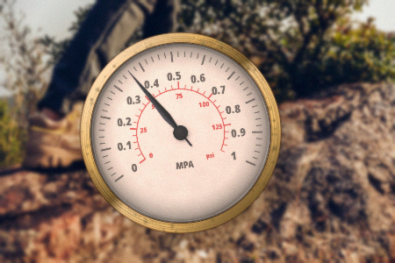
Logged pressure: 0.36 MPa
